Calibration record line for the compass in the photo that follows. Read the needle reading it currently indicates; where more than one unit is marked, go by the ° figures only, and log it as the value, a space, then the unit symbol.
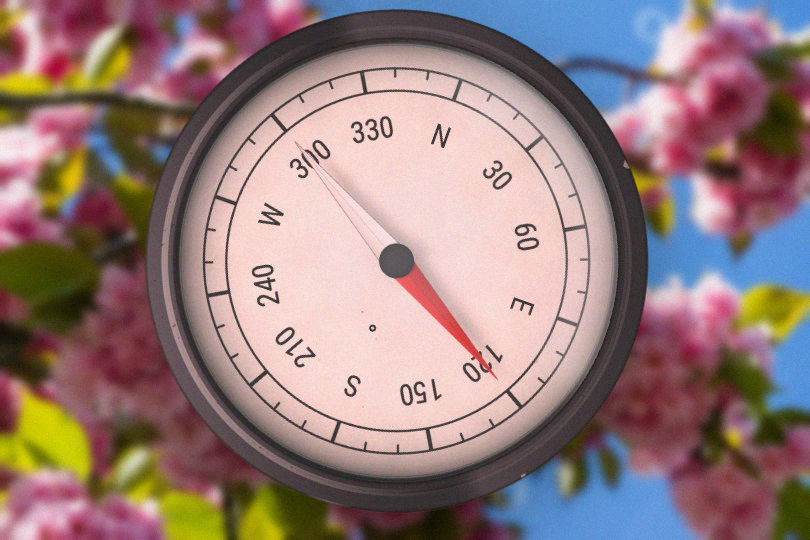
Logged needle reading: 120 °
